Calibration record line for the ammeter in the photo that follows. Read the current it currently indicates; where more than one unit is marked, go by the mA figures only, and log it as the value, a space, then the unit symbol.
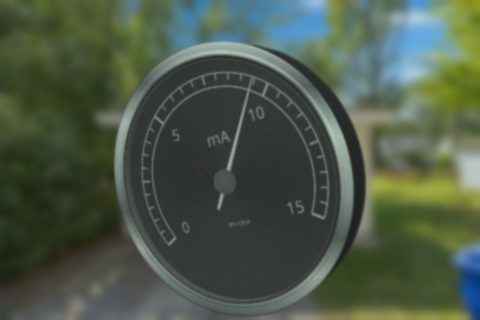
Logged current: 9.5 mA
